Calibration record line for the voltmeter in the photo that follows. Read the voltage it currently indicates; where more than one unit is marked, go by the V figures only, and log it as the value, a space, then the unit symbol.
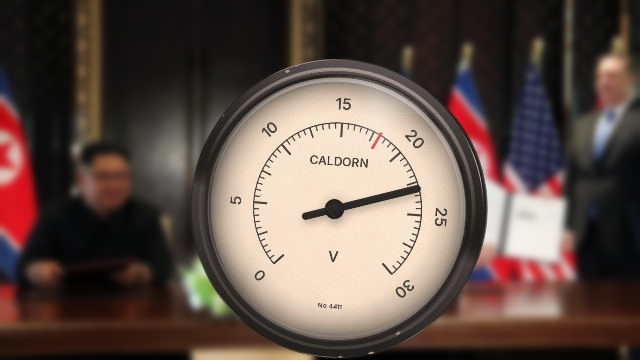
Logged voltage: 23 V
